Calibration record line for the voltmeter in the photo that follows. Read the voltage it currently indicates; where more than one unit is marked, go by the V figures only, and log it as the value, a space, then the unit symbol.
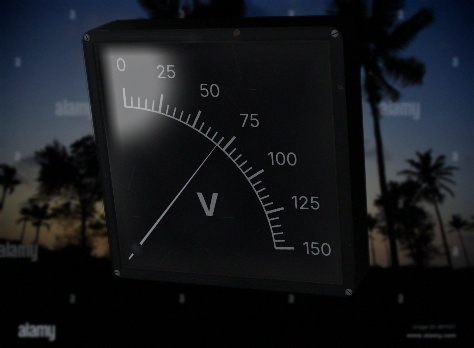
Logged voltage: 70 V
